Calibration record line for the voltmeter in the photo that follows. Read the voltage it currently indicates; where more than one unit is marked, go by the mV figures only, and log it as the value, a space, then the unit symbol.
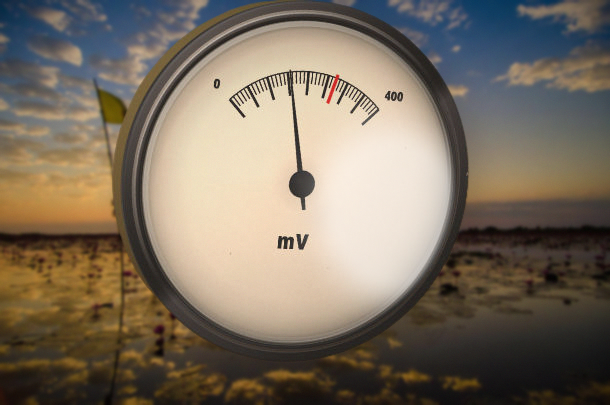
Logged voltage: 150 mV
